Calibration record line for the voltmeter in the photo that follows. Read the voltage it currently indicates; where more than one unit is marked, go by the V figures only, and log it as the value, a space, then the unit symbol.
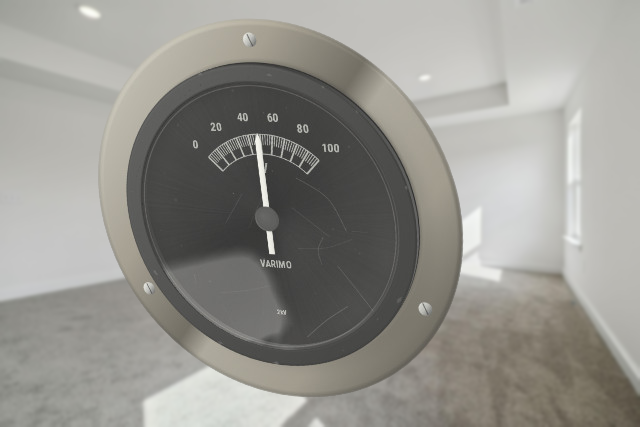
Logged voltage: 50 V
